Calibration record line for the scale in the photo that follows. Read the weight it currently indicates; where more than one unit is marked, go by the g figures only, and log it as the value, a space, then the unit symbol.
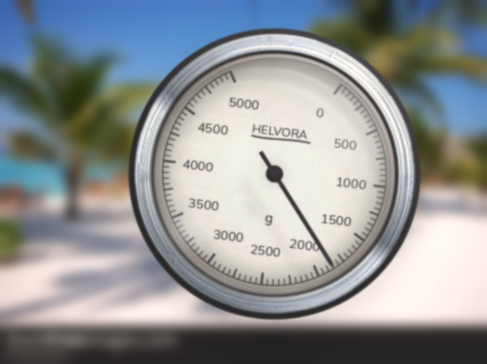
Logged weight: 1850 g
